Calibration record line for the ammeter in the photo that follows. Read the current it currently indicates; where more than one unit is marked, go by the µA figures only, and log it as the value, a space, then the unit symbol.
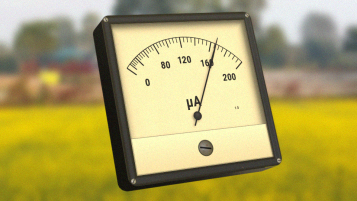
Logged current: 165 µA
